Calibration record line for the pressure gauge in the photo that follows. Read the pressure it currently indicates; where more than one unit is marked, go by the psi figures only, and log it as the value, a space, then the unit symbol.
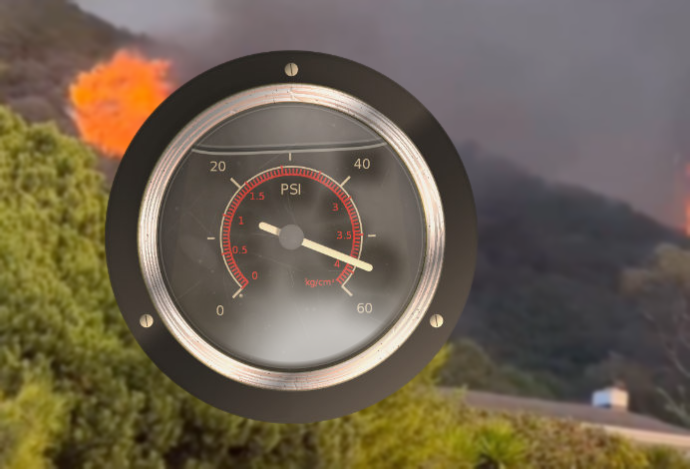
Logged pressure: 55 psi
